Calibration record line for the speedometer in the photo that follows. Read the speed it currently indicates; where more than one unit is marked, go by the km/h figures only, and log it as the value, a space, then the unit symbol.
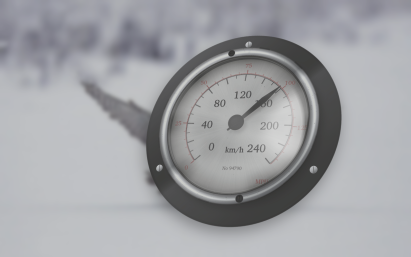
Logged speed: 160 km/h
